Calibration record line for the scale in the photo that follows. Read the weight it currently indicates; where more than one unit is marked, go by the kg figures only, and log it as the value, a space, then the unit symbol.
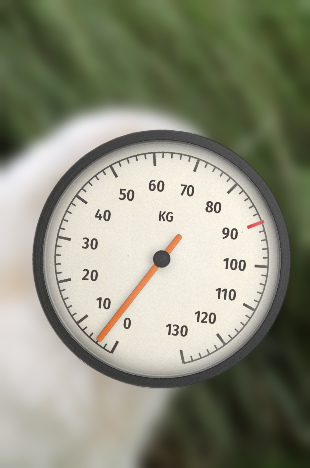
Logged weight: 4 kg
